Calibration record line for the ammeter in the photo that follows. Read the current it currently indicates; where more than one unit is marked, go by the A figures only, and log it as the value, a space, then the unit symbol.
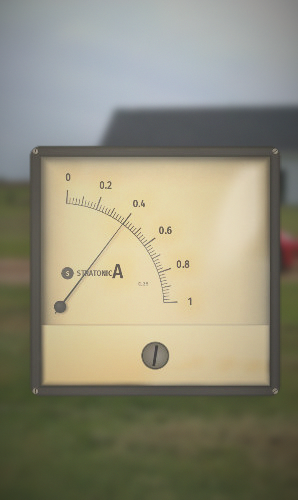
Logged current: 0.4 A
